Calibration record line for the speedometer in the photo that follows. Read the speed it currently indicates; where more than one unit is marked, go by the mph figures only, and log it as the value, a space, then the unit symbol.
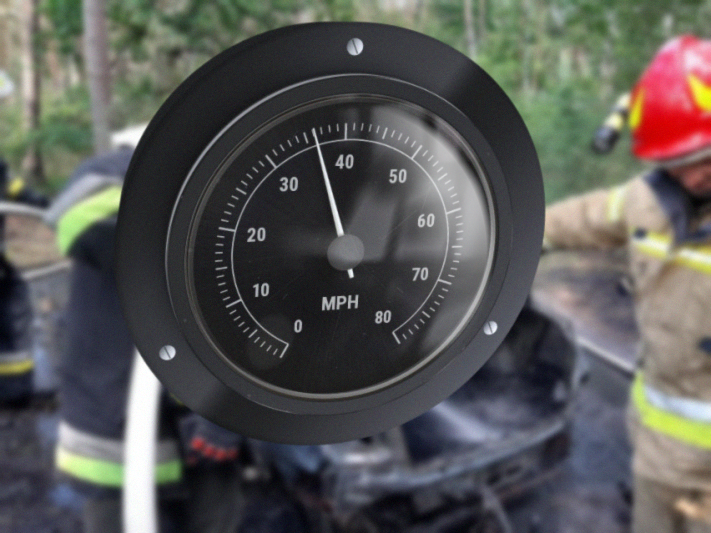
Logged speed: 36 mph
